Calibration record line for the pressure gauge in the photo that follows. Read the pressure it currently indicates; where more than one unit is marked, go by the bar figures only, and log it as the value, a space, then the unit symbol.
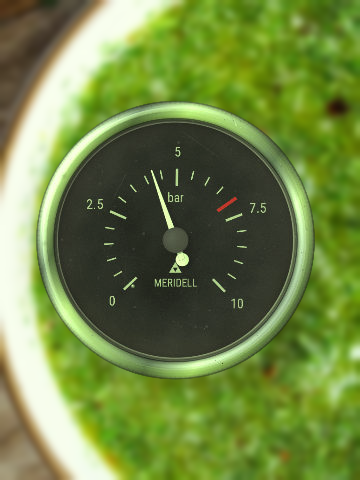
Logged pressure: 4.25 bar
